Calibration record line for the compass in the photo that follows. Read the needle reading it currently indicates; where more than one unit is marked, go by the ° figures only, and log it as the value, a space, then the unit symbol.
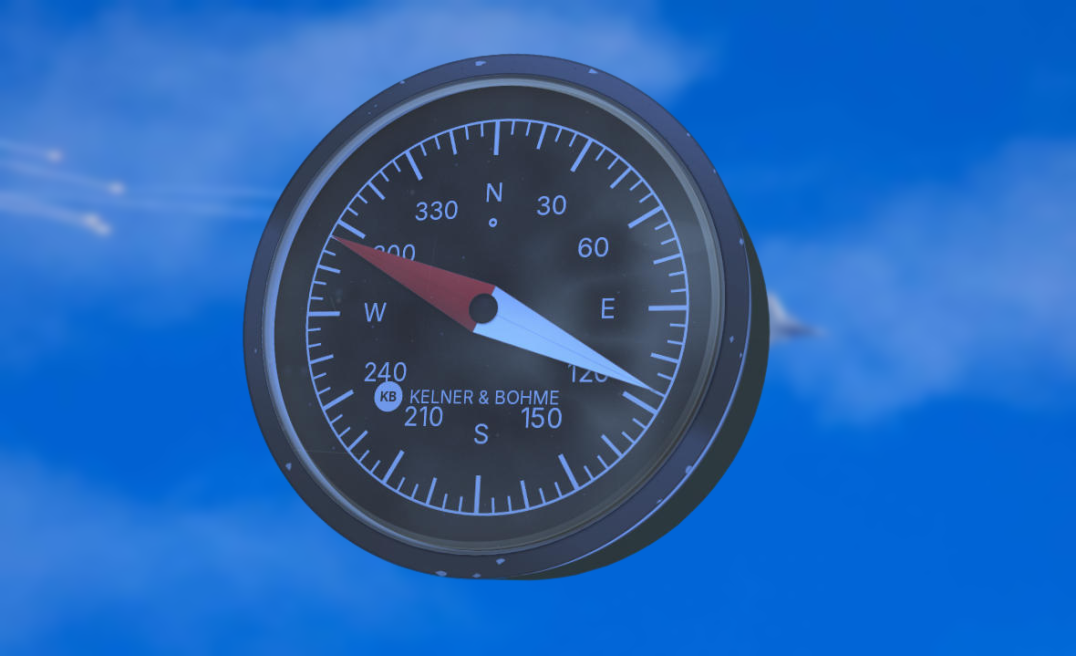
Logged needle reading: 295 °
